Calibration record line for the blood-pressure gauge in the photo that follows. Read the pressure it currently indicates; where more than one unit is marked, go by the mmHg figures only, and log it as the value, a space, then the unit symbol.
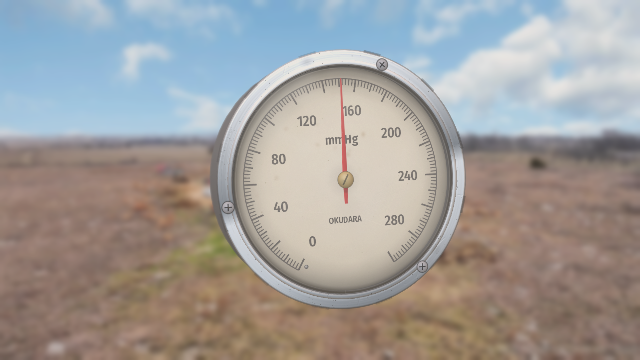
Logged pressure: 150 mmHg
